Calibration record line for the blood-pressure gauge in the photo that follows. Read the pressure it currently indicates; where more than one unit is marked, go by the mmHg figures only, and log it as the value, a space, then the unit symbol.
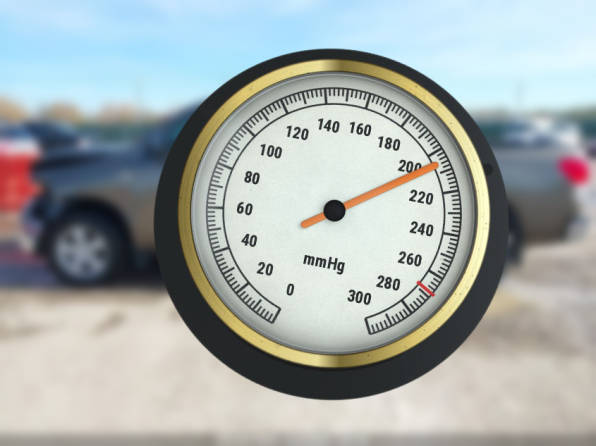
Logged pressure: 206 mmHg
